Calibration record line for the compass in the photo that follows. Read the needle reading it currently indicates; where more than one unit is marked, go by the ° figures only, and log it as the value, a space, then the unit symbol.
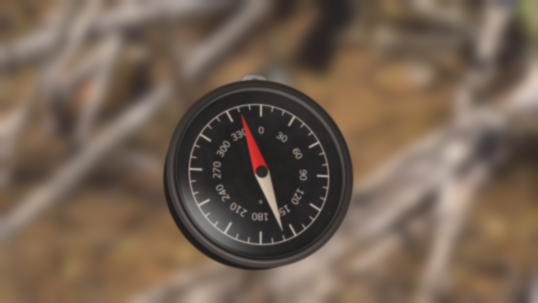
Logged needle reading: 340 °
